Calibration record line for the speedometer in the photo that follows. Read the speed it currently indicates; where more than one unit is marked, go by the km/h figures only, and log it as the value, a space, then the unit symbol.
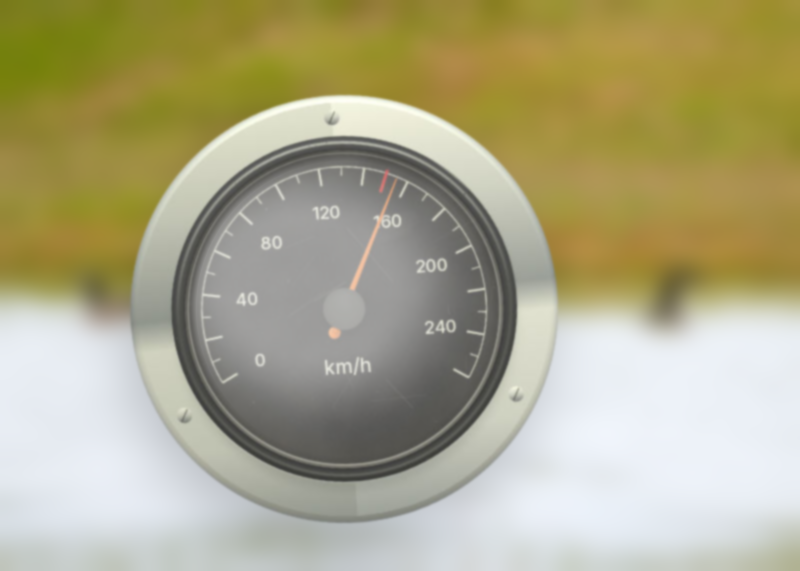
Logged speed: 155 km/h
